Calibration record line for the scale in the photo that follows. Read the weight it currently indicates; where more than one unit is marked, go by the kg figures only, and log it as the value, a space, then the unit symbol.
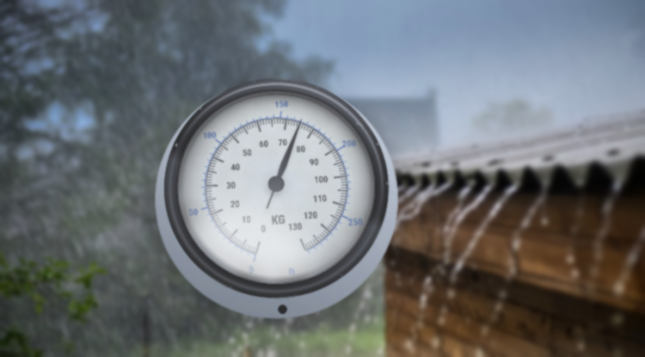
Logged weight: 75 kg
